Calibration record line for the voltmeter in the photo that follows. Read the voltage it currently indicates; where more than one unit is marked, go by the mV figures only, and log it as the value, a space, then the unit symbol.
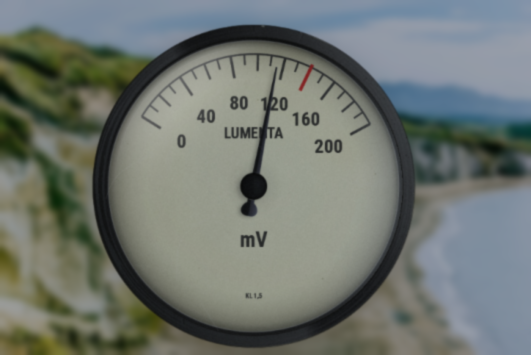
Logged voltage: 115 mV
